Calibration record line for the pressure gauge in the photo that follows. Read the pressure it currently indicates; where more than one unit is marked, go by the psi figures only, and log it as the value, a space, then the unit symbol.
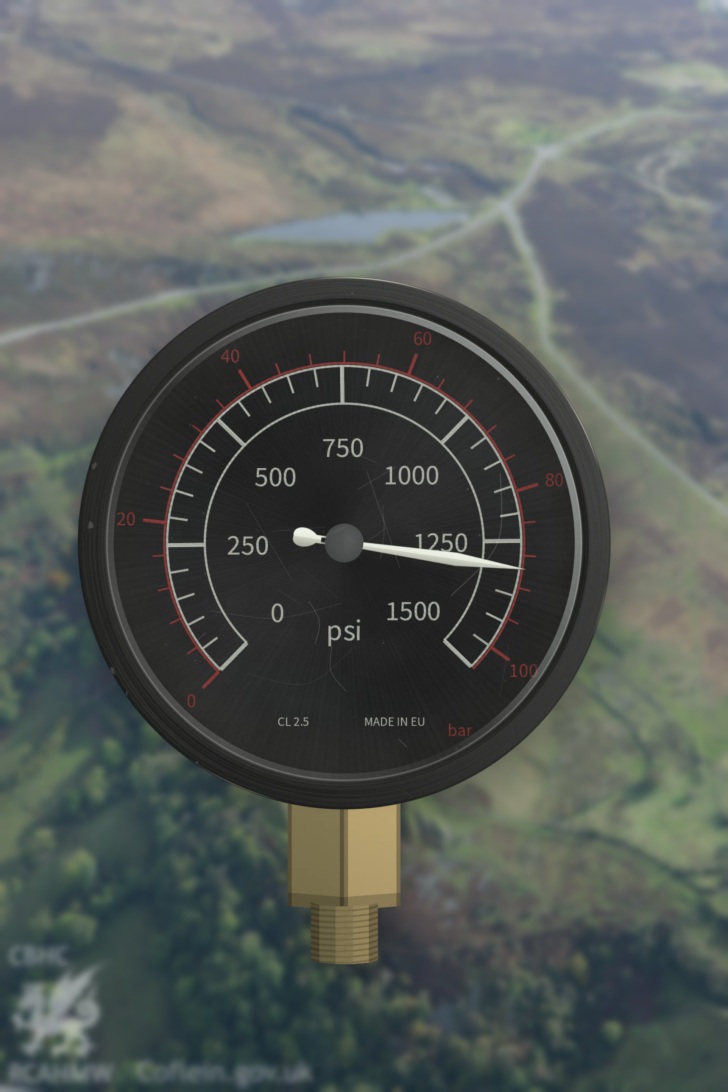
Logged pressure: 1300 psi
